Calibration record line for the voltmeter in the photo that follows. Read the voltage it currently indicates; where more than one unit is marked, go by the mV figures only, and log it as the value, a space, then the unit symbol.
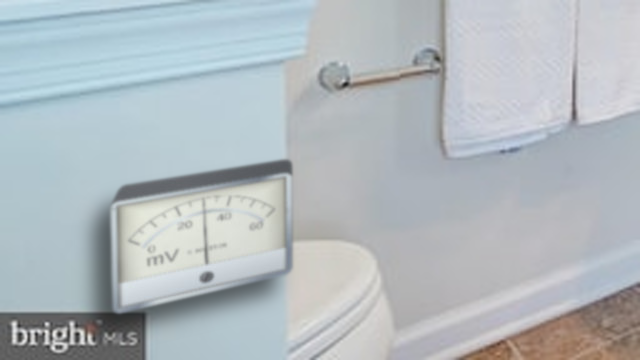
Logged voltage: 30 mV
